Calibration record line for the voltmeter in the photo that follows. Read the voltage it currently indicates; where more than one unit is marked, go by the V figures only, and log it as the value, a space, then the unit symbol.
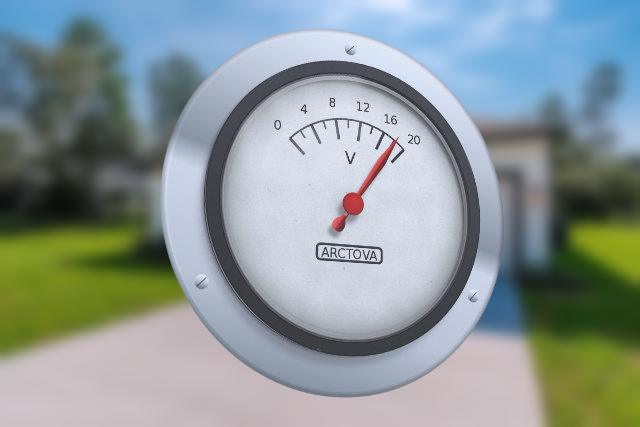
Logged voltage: 18 V
